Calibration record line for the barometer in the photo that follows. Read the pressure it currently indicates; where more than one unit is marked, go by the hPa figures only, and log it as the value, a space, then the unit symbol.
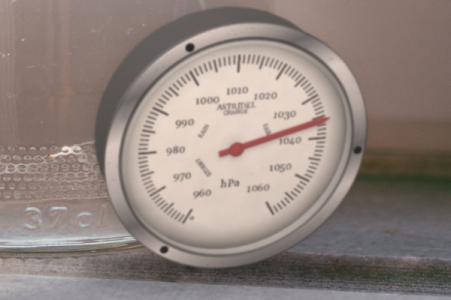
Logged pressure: 1035 hPa
